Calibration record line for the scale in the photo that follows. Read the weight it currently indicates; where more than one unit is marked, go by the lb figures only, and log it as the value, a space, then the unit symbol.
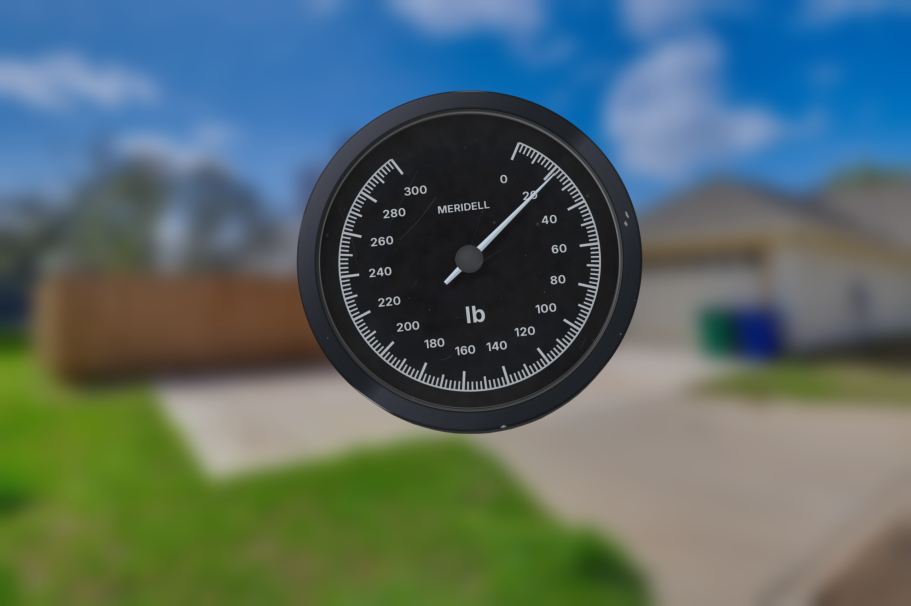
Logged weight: 22 lb
